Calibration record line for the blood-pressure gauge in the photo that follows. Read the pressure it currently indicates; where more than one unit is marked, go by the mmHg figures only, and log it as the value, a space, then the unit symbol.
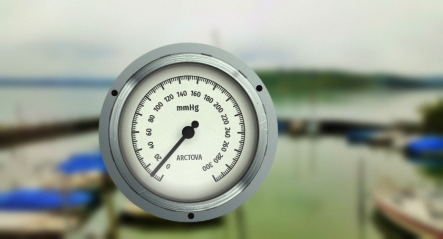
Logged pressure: 10 mmHg
